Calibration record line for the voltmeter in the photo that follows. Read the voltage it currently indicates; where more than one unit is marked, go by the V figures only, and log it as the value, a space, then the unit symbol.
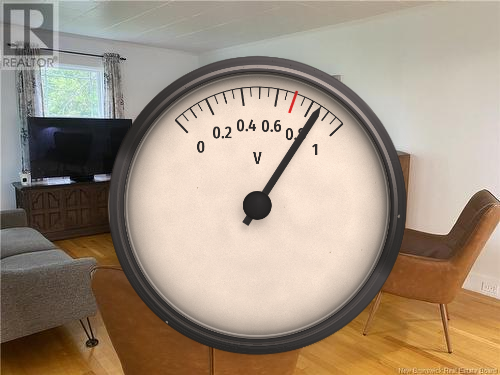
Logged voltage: 0.85 V
